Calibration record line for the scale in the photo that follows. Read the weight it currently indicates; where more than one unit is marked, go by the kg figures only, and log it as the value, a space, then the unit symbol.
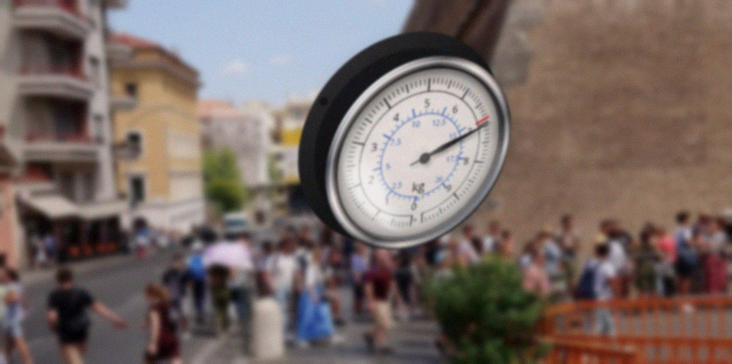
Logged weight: 7 kg
